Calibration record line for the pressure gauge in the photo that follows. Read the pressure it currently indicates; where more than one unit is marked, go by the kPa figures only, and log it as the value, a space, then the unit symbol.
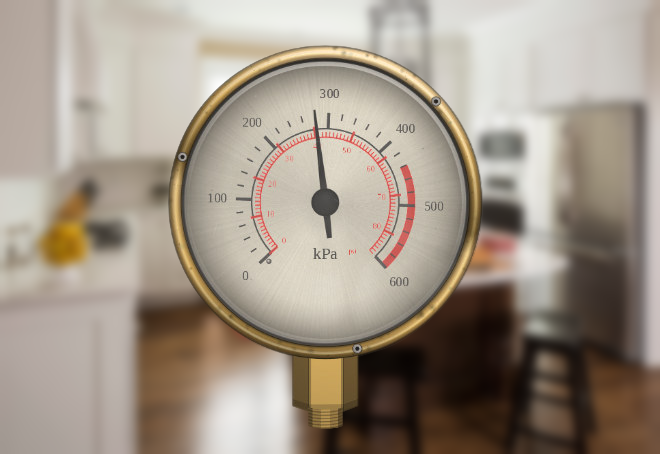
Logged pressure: 280 kPa
